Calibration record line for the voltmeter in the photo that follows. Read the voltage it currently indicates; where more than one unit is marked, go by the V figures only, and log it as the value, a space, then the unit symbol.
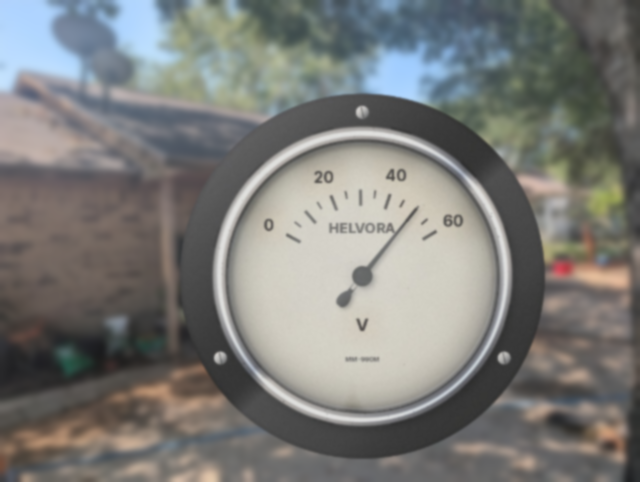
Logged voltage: 50 V
